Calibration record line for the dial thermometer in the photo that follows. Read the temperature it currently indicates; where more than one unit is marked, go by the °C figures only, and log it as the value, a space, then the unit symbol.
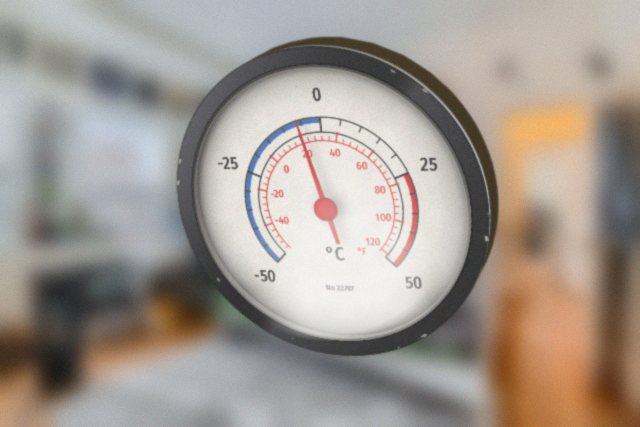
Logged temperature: -5 °C
